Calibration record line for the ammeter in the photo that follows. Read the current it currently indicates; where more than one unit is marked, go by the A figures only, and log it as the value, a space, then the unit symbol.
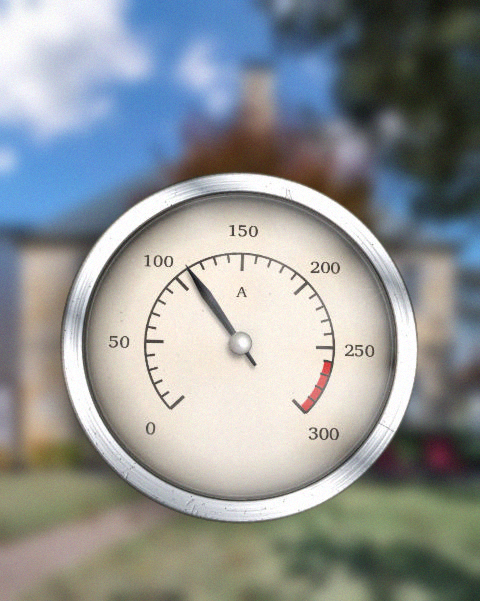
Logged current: 110 A
